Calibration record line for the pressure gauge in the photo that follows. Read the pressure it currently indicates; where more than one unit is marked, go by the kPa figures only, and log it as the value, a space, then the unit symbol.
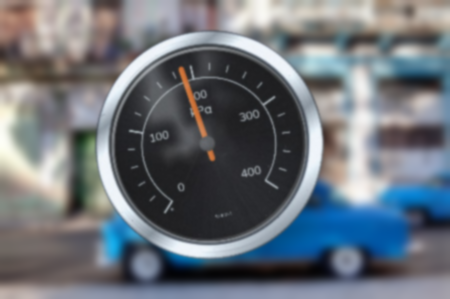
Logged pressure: 190 kPa
